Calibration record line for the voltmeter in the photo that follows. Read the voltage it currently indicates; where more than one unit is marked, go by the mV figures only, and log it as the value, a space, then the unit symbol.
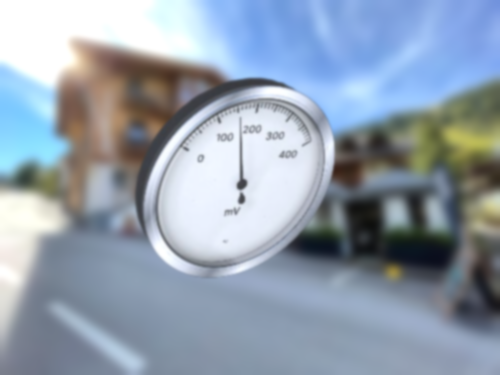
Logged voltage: 150 mV
